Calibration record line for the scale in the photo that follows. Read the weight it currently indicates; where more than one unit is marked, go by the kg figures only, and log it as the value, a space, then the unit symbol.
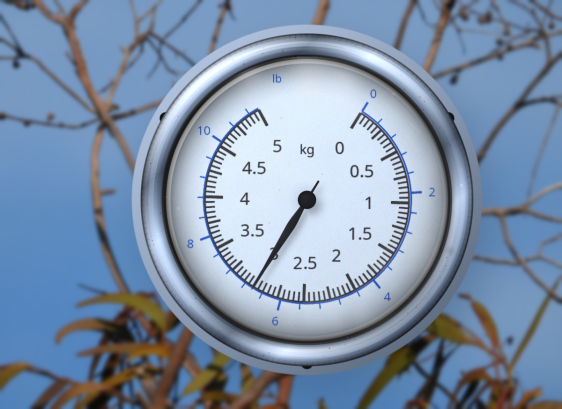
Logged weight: 3 kg
